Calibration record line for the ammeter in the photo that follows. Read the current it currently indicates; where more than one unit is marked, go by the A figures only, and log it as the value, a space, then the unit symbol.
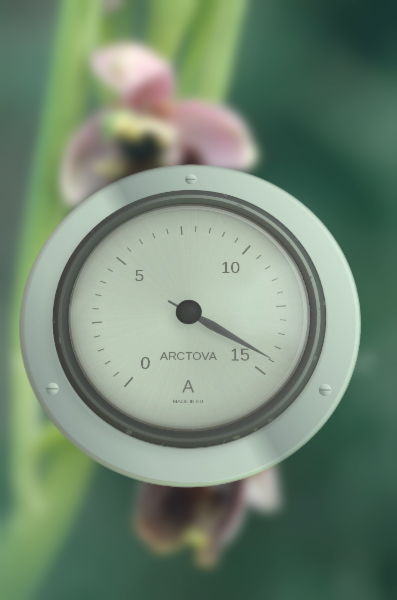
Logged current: 14.5 A
